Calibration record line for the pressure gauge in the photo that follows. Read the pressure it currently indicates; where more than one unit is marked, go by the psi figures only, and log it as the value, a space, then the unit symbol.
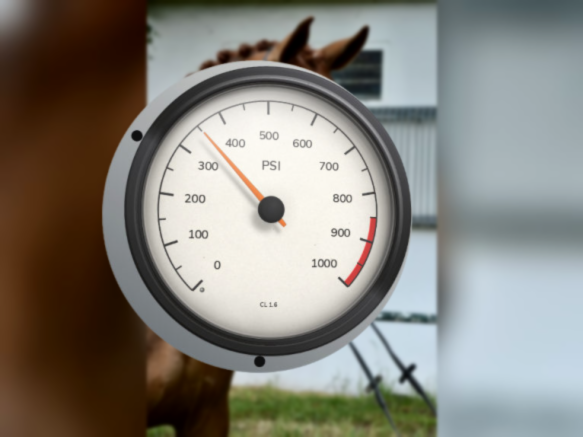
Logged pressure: 350 psi
